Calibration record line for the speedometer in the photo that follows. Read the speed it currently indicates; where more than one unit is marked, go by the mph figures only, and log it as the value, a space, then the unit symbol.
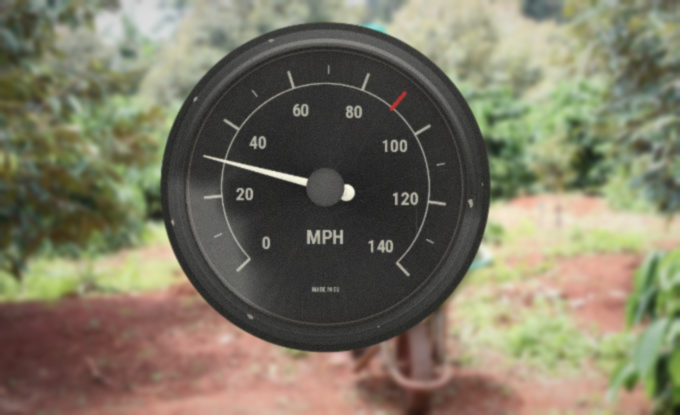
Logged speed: 30 mph
